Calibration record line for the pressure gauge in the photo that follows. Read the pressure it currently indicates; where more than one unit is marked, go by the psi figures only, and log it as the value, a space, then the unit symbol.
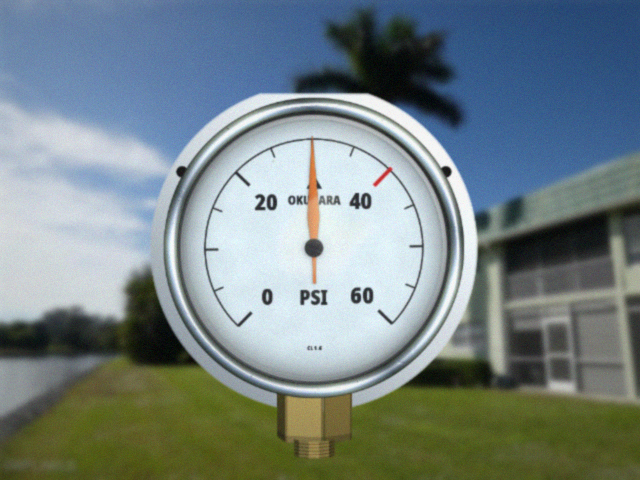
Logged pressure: 30 psi
